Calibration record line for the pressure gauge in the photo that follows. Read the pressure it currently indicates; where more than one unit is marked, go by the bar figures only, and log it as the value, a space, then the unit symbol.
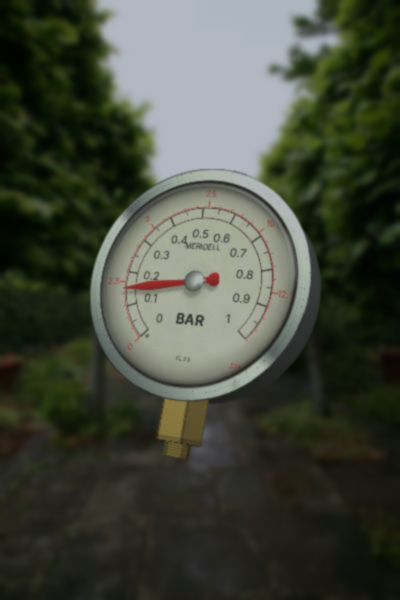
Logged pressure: 0.15 bar
